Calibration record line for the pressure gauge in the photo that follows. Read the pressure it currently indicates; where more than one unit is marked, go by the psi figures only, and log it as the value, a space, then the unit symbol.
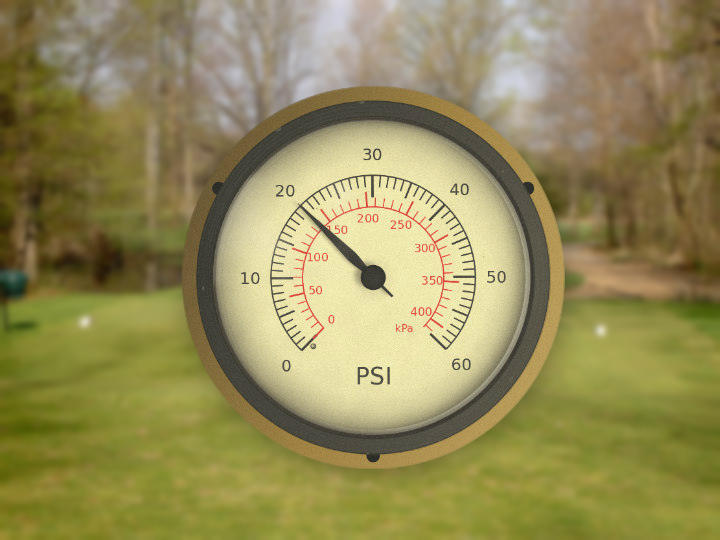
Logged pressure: 20 psi
